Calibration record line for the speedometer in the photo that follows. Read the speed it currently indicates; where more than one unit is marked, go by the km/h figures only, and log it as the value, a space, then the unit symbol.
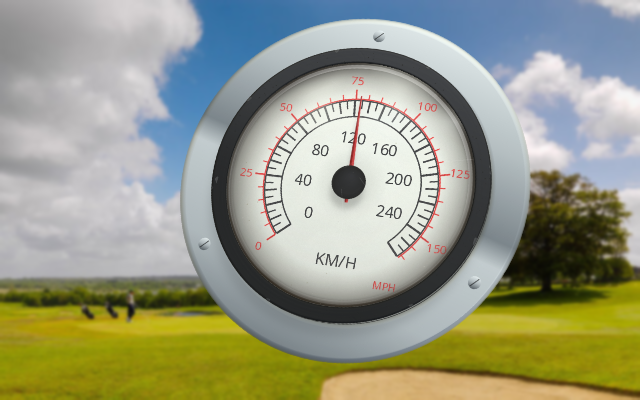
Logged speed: 125 km/h
